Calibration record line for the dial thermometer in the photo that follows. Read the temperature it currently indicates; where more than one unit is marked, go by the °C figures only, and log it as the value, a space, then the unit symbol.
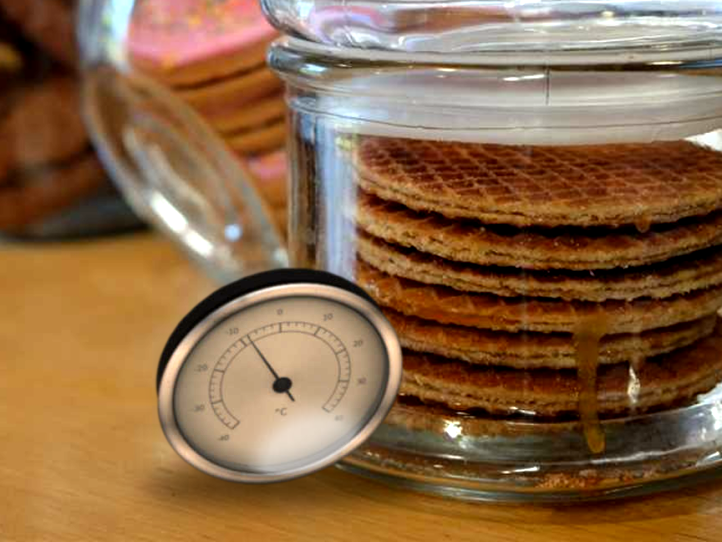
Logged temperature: -8 °C
